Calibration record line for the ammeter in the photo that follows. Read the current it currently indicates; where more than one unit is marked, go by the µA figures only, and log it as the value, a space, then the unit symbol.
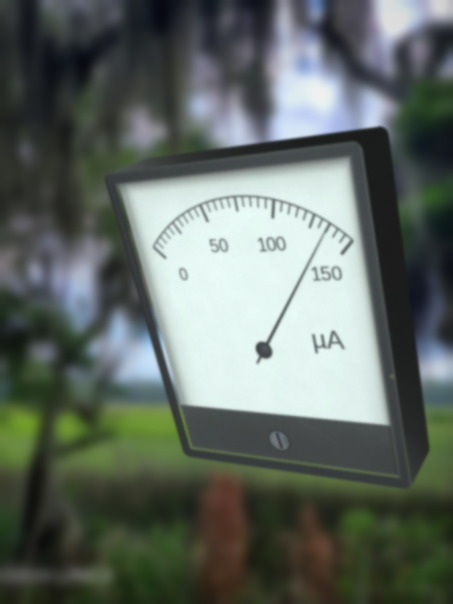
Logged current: 135 µA
